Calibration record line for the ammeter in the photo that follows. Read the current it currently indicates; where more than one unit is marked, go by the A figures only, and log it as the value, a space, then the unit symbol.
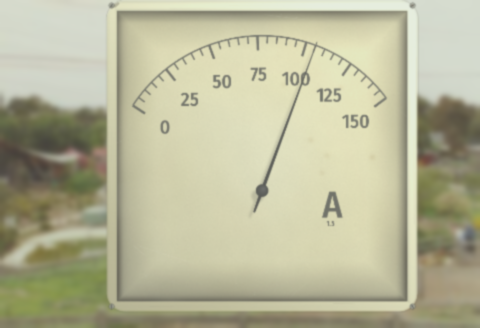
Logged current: 105 A
